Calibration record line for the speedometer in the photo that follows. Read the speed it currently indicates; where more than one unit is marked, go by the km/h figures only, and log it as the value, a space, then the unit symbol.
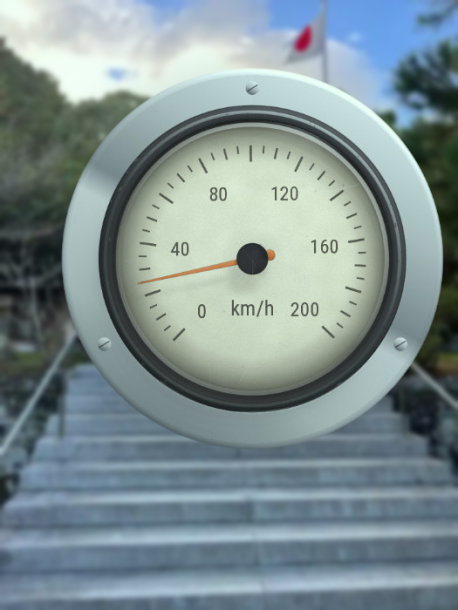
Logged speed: 25 km/h
